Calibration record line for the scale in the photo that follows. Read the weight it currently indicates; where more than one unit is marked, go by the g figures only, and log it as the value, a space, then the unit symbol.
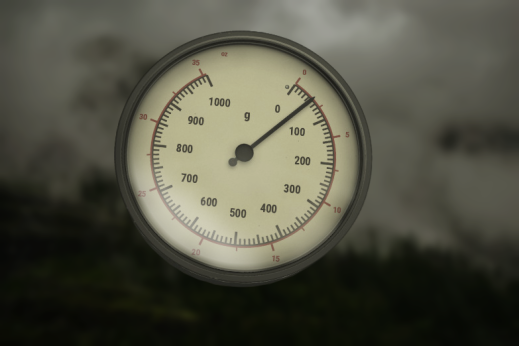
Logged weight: 50 g
